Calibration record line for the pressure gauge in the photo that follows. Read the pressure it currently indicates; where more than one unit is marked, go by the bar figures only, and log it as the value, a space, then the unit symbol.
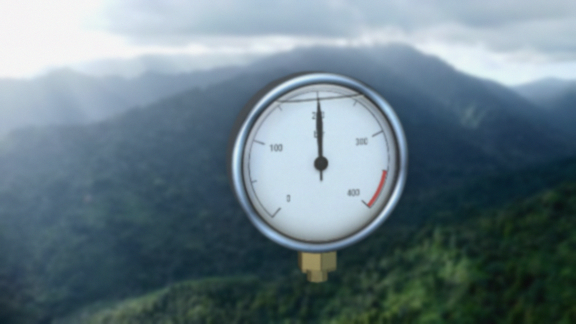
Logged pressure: 200 bar
